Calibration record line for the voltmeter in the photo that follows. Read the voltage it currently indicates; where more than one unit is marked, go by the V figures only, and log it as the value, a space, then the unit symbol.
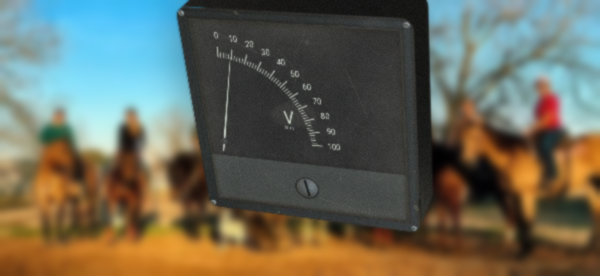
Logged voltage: 10 V
